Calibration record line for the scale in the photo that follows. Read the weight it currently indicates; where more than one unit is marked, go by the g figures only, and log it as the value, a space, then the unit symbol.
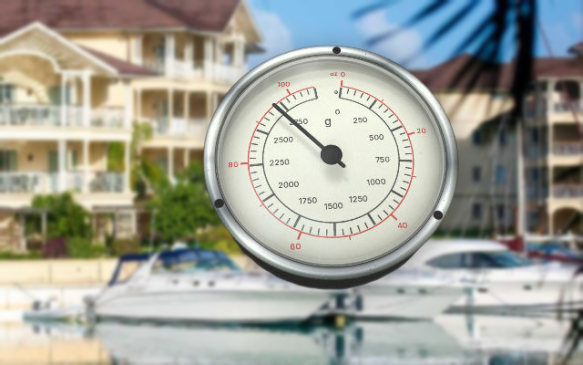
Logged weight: 2700 g
